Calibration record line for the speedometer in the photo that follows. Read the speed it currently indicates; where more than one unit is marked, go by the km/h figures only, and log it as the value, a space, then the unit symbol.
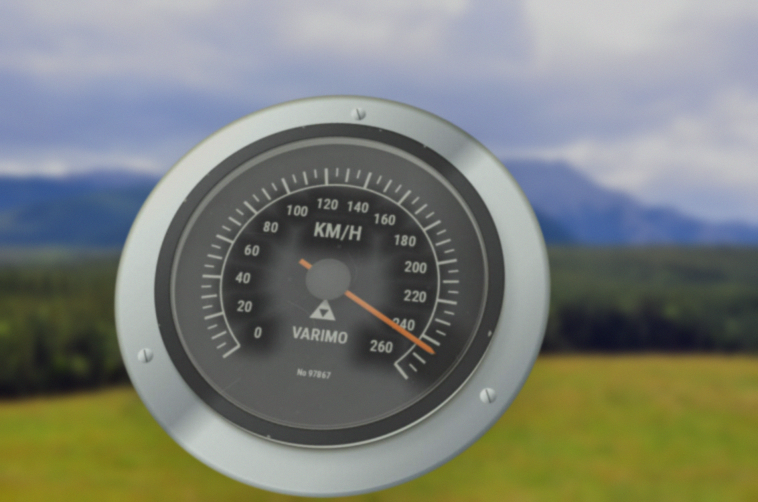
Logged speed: 245 km/h
